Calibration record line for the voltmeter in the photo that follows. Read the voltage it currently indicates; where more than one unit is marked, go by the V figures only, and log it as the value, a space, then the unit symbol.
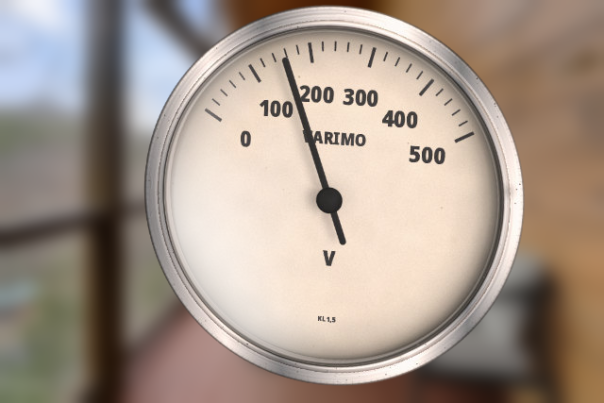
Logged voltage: 160 V
